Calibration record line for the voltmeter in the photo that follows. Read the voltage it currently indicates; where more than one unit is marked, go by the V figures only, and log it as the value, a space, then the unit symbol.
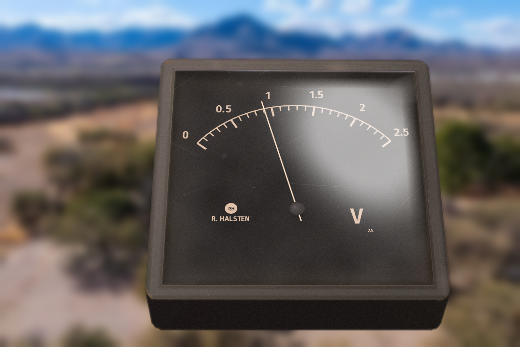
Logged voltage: 0.9 V
